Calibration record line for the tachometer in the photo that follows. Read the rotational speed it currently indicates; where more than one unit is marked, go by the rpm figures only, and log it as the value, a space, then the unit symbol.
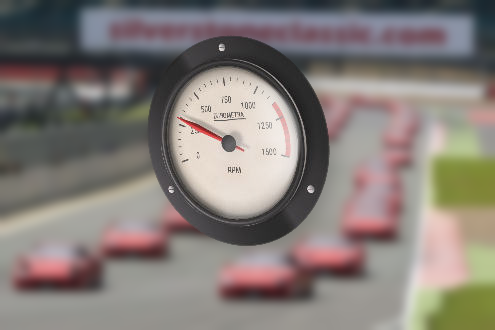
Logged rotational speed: 300 rpm
